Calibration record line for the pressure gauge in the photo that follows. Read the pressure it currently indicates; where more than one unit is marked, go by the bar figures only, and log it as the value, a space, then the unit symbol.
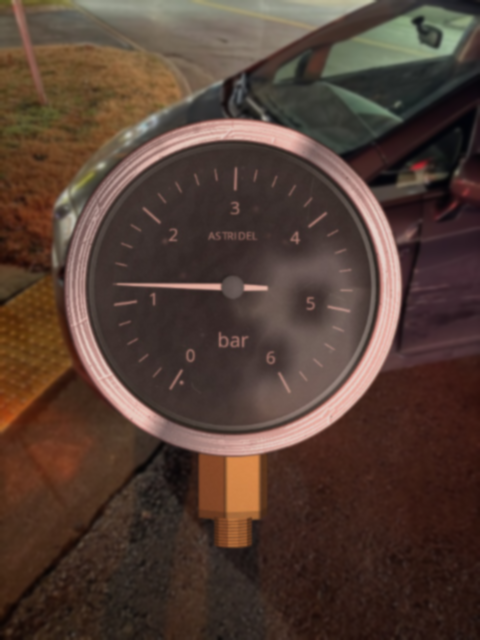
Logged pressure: 1.2 bar
